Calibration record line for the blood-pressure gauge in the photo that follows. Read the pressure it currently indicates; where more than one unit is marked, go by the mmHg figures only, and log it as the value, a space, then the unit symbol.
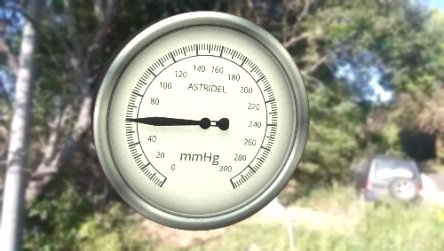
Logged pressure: 60 mmHg
